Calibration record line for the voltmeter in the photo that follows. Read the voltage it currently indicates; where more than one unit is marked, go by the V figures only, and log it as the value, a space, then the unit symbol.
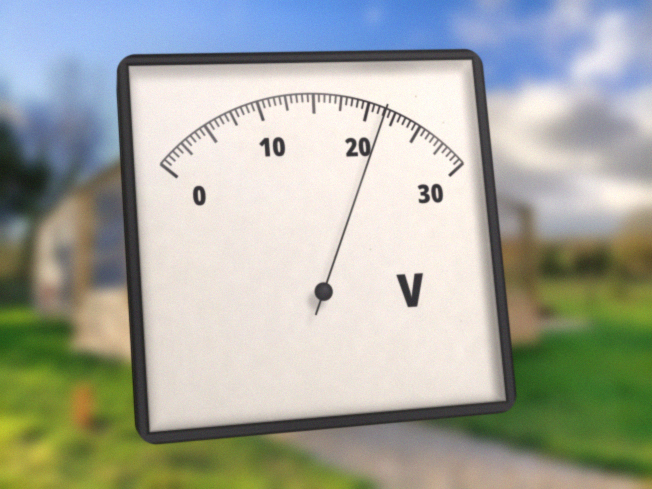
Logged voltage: 21.5 V
